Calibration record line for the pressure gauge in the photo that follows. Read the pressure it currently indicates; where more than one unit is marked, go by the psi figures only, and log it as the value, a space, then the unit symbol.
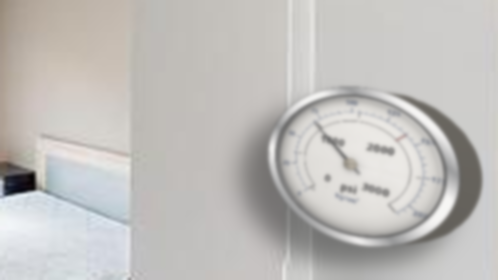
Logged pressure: 1000 psi
